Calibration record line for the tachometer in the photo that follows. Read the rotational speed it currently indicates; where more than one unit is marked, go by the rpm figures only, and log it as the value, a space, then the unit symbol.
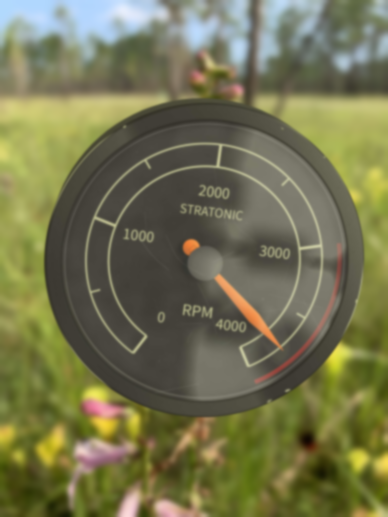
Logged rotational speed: 3750 rpm
